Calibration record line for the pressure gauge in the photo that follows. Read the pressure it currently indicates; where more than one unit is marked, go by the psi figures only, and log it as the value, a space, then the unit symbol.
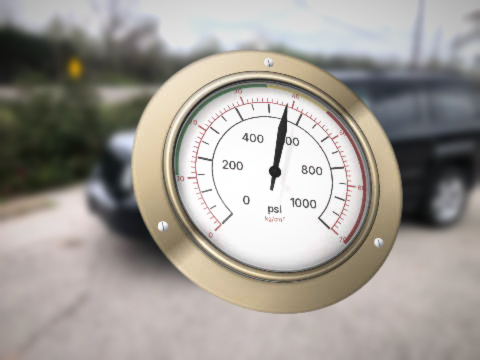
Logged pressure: 550 psi
